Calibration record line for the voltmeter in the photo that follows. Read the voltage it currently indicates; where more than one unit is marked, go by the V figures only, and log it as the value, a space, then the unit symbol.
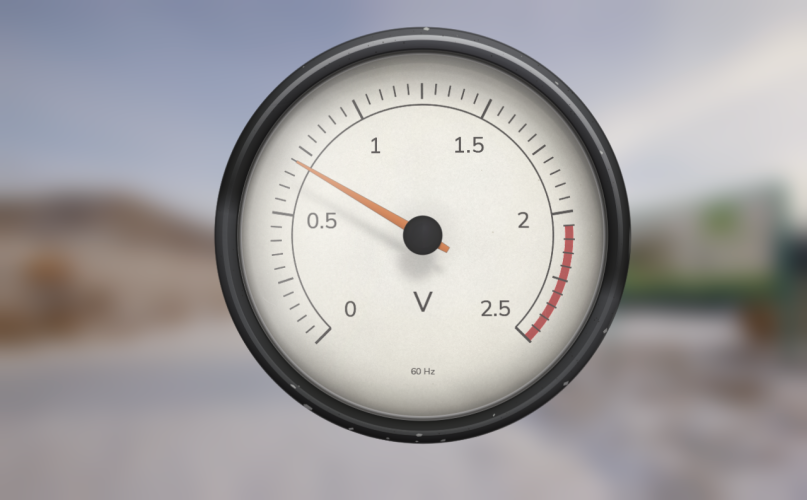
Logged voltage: 0.7 V
